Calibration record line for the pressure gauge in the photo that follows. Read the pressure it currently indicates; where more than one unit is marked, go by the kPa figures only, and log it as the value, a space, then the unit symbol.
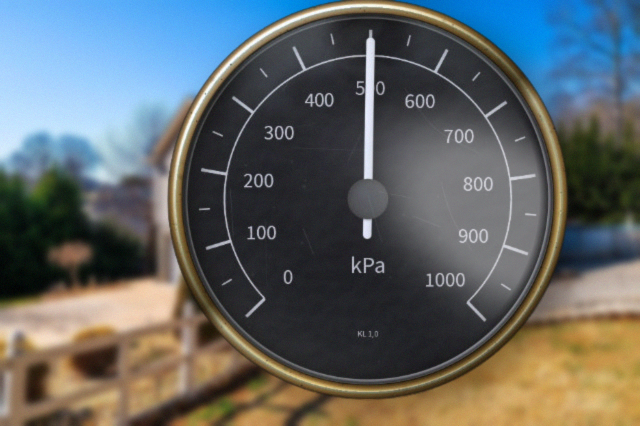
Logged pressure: 500 kPa
